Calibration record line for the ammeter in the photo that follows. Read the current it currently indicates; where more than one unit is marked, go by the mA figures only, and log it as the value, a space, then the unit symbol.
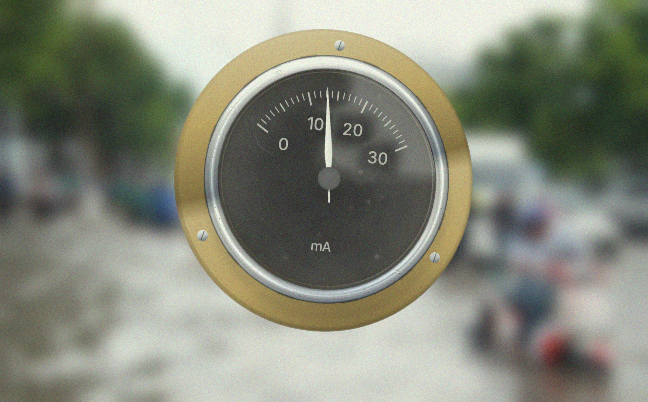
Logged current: 13 mA
